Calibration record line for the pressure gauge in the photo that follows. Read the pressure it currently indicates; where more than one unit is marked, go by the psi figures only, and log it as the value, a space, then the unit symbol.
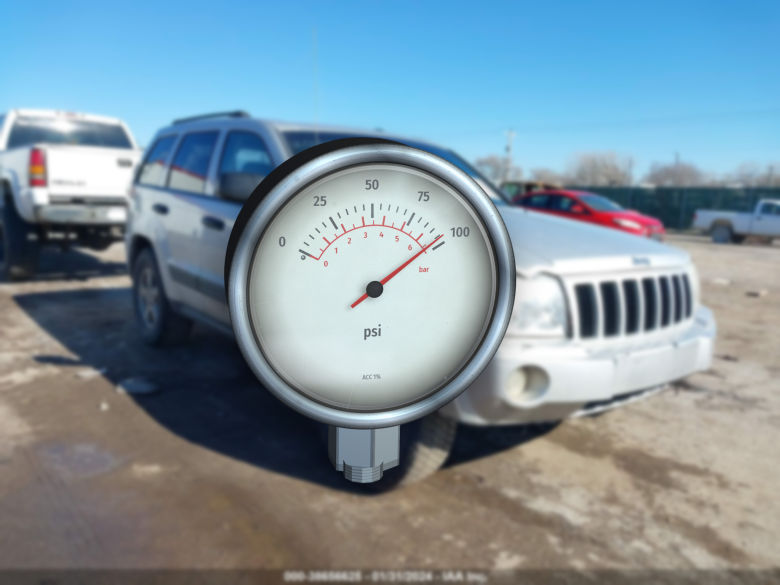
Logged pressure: 95 psi
